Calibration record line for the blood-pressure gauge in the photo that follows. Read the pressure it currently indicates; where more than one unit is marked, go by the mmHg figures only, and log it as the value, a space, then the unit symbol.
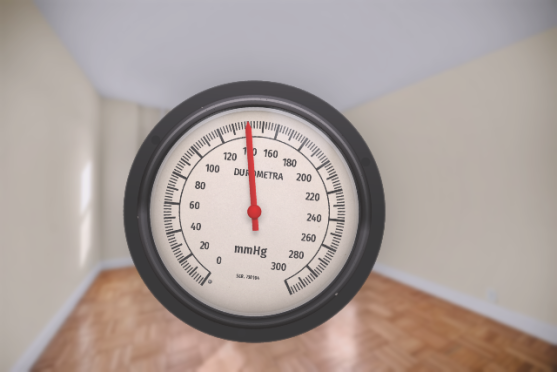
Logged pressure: 140 mmHg
